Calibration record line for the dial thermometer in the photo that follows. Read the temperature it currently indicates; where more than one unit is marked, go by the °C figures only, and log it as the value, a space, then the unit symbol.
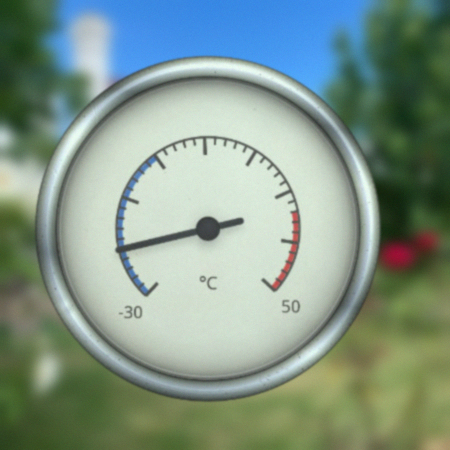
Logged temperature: -20 °C
